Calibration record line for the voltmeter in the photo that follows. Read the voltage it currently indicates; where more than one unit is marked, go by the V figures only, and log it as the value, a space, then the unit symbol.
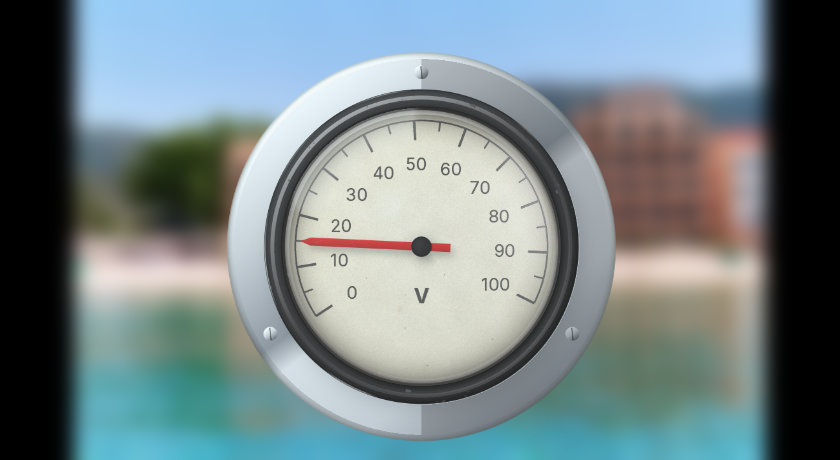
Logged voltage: 15 V
